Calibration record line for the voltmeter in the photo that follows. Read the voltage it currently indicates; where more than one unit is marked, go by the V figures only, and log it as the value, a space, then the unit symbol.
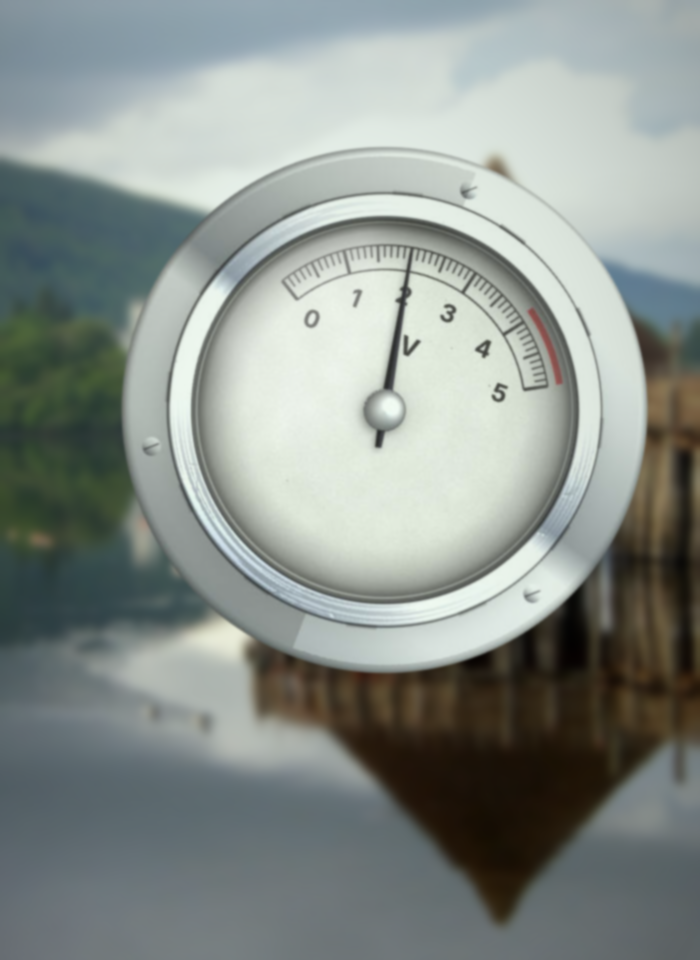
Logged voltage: 2 V
